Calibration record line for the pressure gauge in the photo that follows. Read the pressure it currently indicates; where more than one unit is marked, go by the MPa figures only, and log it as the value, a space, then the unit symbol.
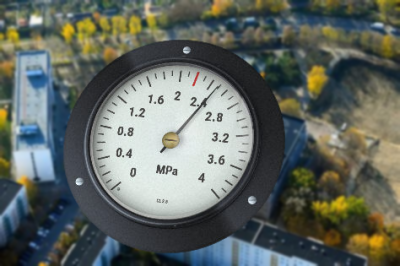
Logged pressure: 2.5 MPa
